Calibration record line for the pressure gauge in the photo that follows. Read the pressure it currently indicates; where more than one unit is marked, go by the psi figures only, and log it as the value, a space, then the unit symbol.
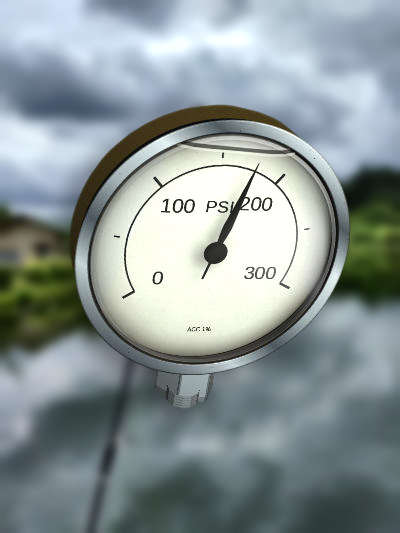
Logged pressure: 175 psi
